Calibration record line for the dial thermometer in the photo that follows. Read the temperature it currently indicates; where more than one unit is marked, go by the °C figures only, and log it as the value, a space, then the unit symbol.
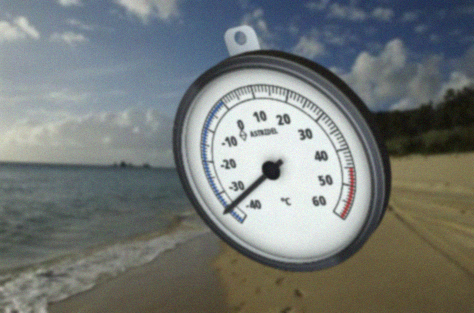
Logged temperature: -35 °C
